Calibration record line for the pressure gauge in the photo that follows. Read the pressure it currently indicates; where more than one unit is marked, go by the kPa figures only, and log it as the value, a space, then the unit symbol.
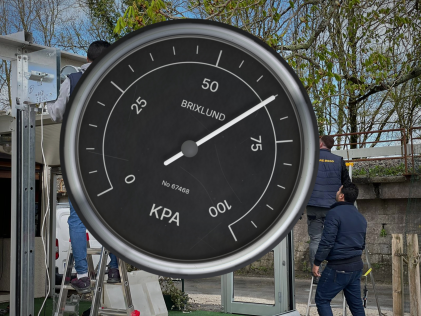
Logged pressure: 65 kPa
